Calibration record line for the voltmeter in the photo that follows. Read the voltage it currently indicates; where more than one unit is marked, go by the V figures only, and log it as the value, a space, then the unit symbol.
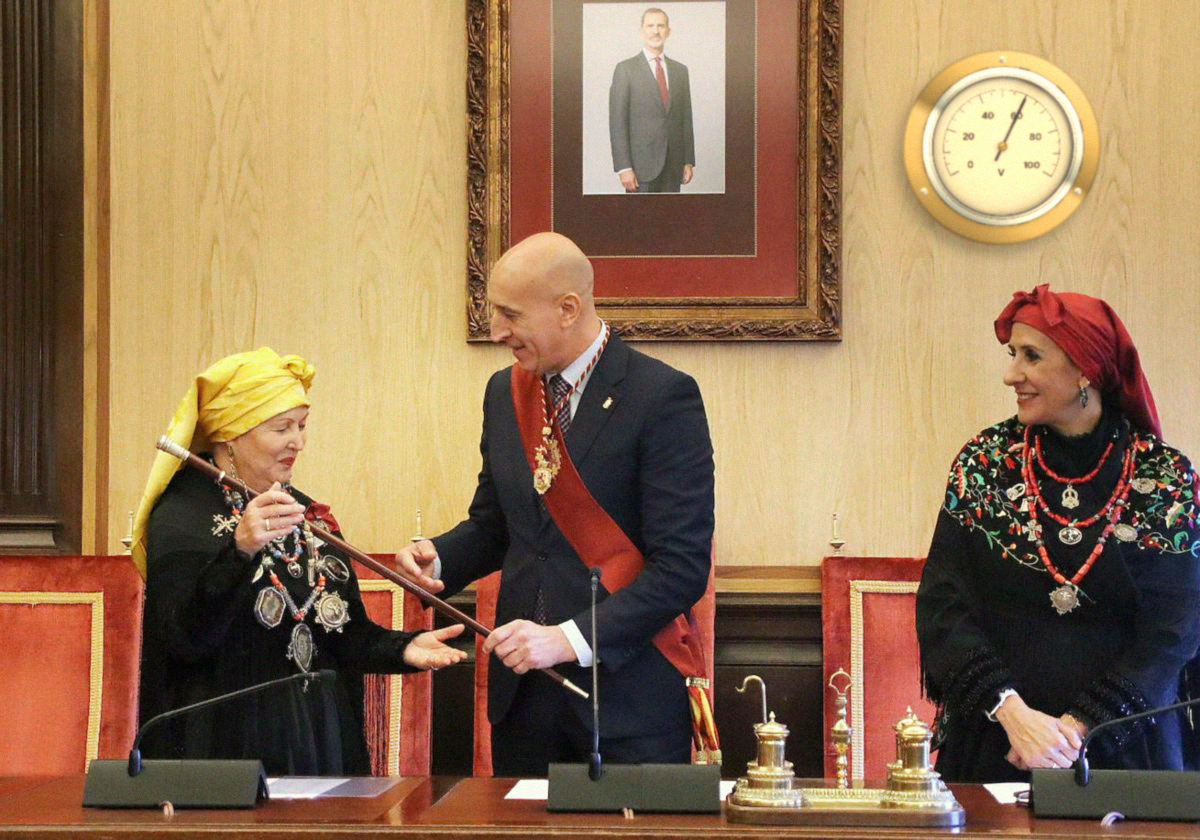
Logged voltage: 60 V
